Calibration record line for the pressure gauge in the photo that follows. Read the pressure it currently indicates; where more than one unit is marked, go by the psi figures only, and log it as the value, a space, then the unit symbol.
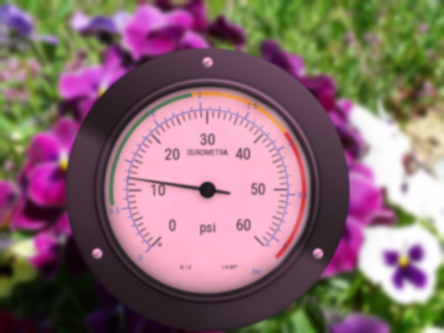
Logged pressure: 12 psi
